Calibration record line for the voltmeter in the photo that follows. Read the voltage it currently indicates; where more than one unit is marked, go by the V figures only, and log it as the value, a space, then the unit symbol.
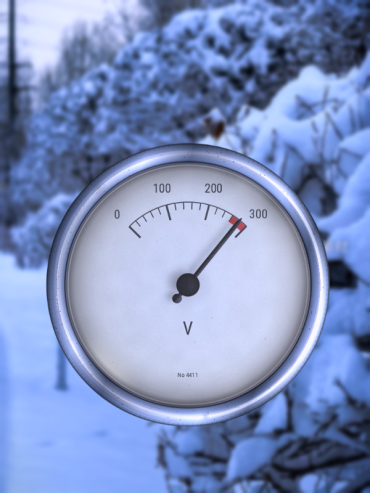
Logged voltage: 280 V
